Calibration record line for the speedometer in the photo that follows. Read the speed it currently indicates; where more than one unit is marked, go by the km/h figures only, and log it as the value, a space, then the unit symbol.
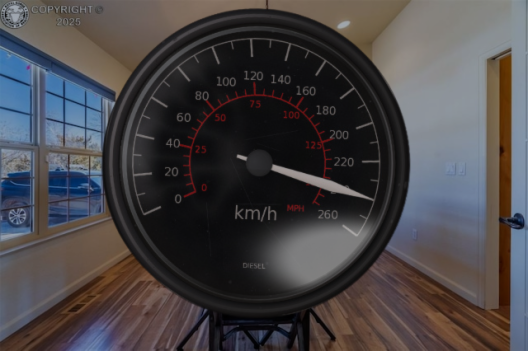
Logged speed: 240 km/h
